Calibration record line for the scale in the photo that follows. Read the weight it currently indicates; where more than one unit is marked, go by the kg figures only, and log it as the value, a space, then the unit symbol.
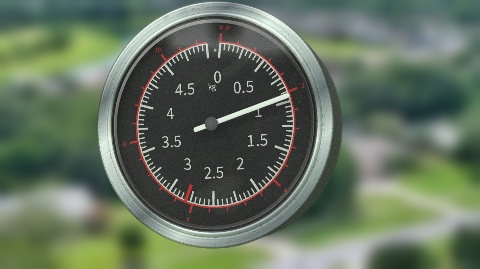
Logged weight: 0.95 kg
